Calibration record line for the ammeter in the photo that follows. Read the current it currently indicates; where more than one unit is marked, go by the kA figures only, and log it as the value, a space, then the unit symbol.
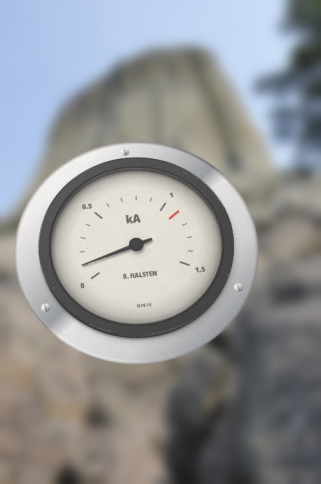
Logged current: 0.1 kA
